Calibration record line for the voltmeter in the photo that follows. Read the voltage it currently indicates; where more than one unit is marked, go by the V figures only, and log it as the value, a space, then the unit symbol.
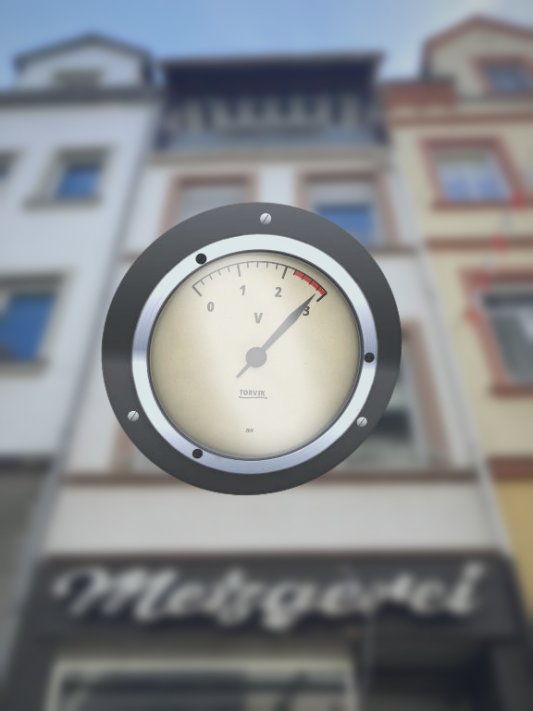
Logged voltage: 2.8 V
